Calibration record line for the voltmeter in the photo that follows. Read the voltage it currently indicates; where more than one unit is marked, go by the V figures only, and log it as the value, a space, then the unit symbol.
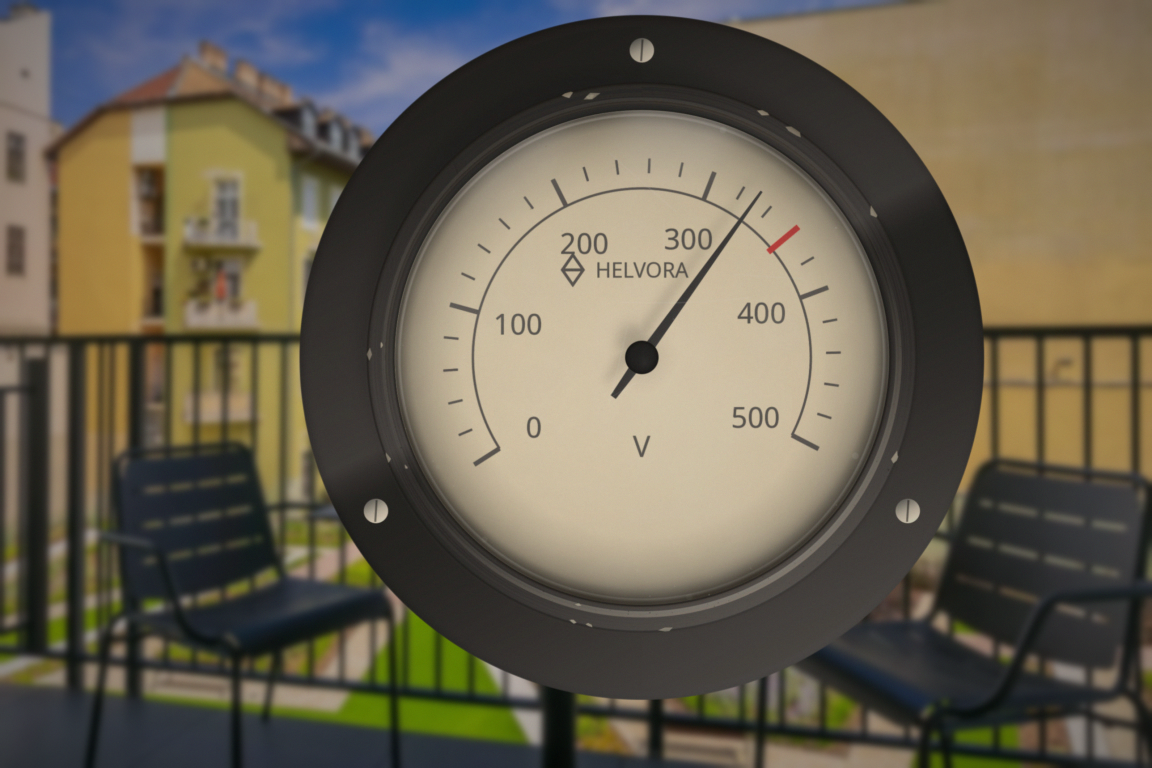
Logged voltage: 330 V
